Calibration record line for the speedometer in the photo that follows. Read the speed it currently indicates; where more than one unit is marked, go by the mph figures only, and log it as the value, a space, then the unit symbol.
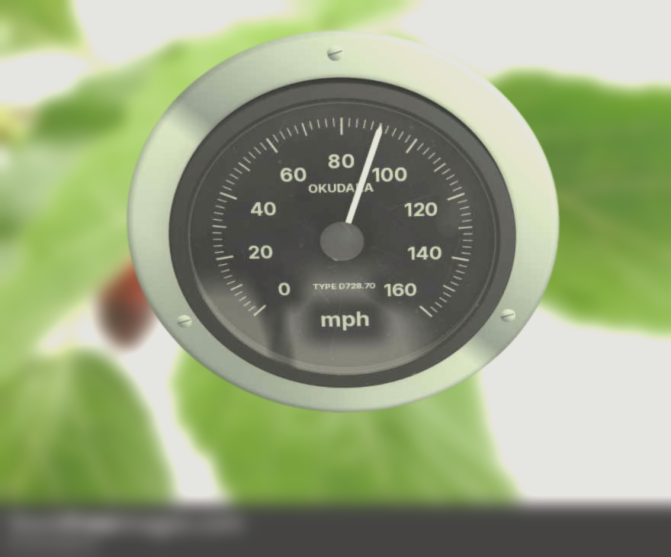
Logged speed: 90 mph
